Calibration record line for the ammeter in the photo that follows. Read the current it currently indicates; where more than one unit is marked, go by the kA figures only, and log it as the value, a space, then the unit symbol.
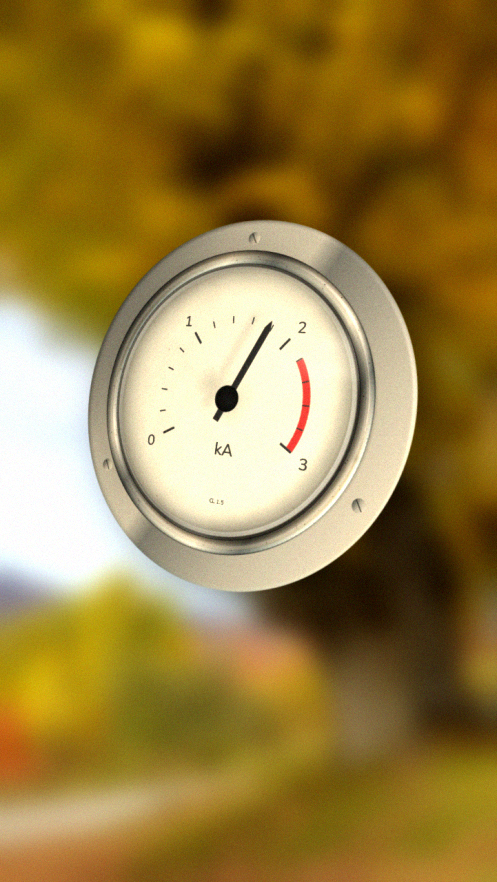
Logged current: 1.8 kA
